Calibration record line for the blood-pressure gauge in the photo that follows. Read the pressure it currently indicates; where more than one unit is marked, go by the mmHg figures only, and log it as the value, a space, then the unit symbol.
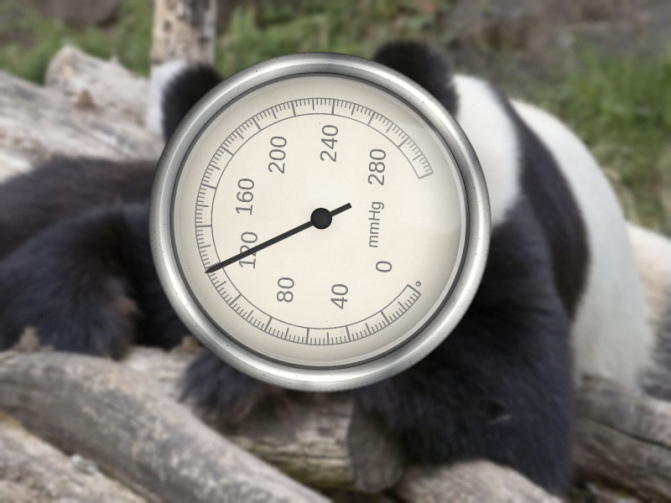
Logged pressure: 118 mmHg
